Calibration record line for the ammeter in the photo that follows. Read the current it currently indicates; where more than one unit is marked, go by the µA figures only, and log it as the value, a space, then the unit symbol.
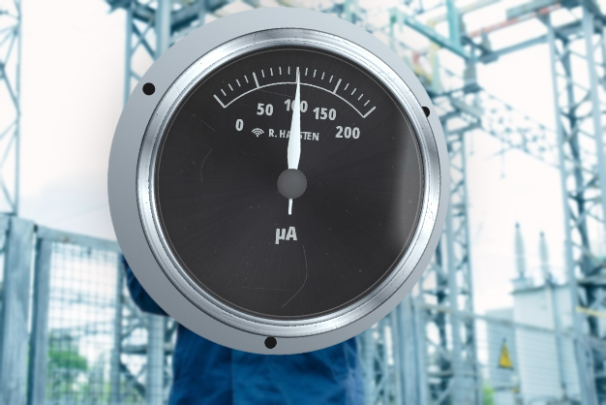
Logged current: 100 µA
